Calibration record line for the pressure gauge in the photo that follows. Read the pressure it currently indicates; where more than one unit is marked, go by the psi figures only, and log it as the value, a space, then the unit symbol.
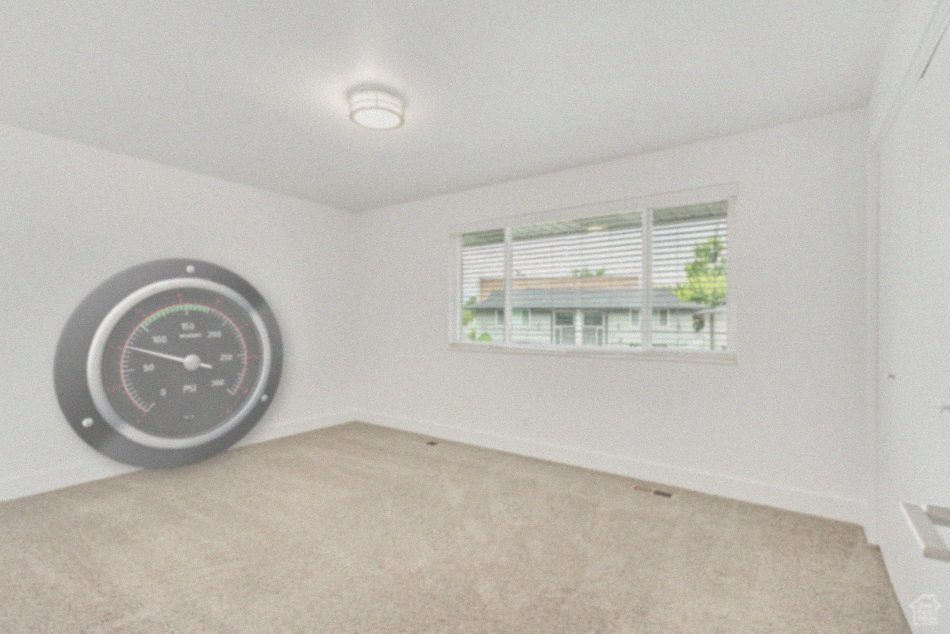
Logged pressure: 75 psi
